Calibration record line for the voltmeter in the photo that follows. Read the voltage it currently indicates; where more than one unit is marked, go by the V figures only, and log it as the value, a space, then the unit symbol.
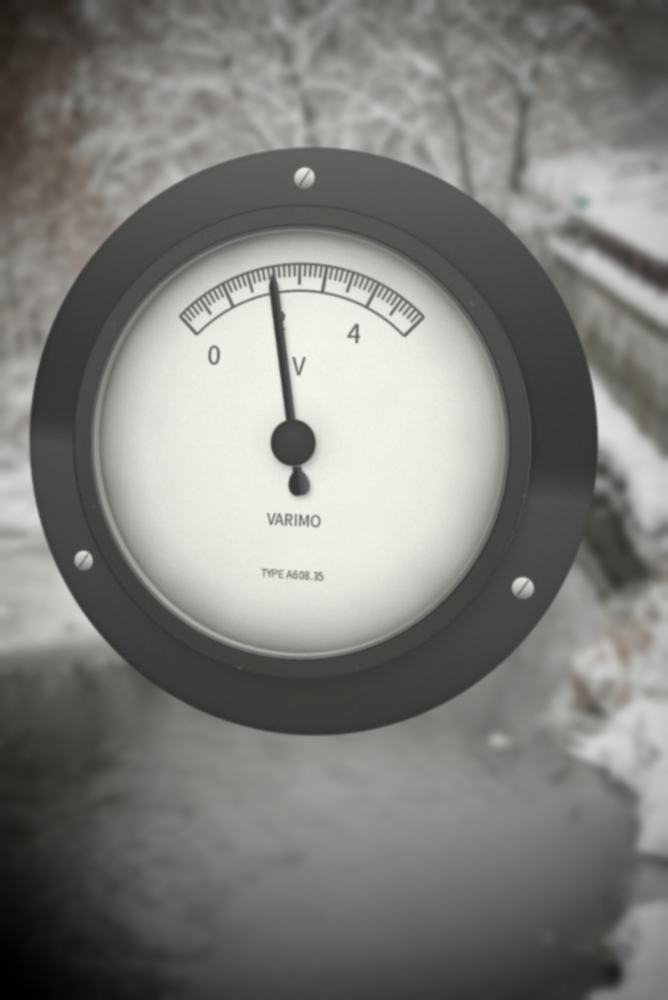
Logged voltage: 2 V
